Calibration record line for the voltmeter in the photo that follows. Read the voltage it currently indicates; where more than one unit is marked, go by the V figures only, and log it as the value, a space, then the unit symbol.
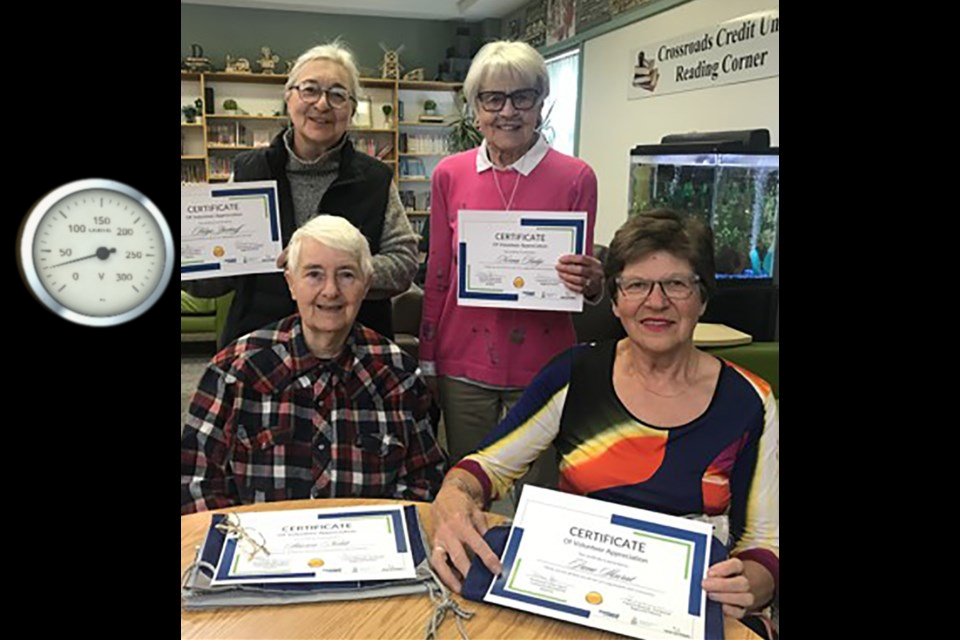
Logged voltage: 30 V
